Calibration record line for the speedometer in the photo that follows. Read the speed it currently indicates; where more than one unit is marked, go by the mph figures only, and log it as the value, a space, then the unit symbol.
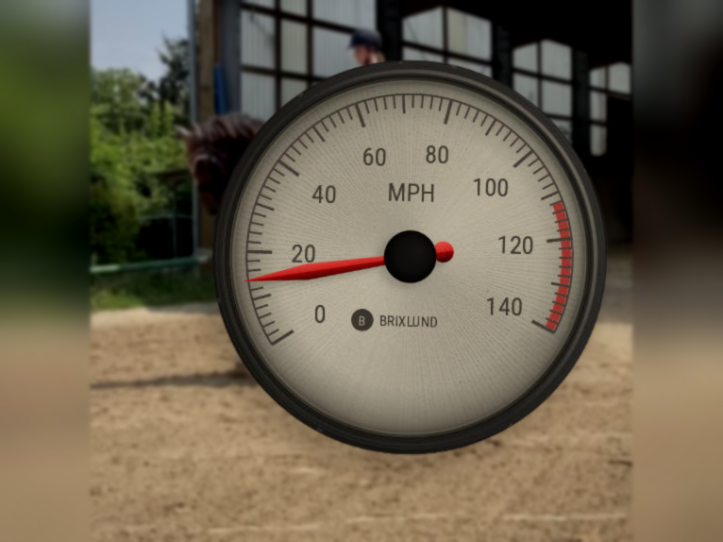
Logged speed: 14 mph
